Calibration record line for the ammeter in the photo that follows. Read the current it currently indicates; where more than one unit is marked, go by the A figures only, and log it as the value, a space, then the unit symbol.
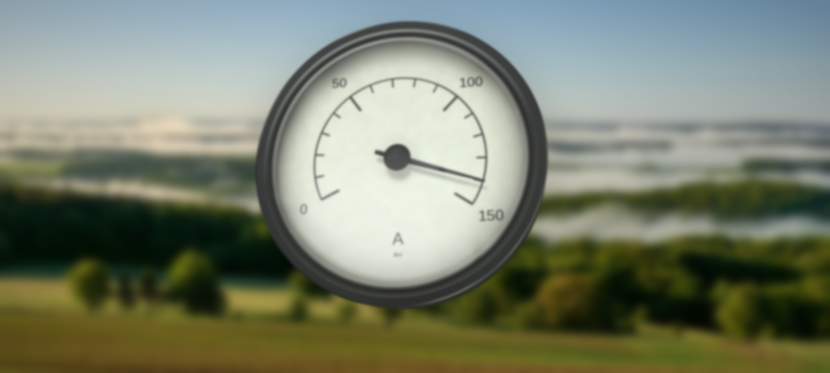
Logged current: 140 A
